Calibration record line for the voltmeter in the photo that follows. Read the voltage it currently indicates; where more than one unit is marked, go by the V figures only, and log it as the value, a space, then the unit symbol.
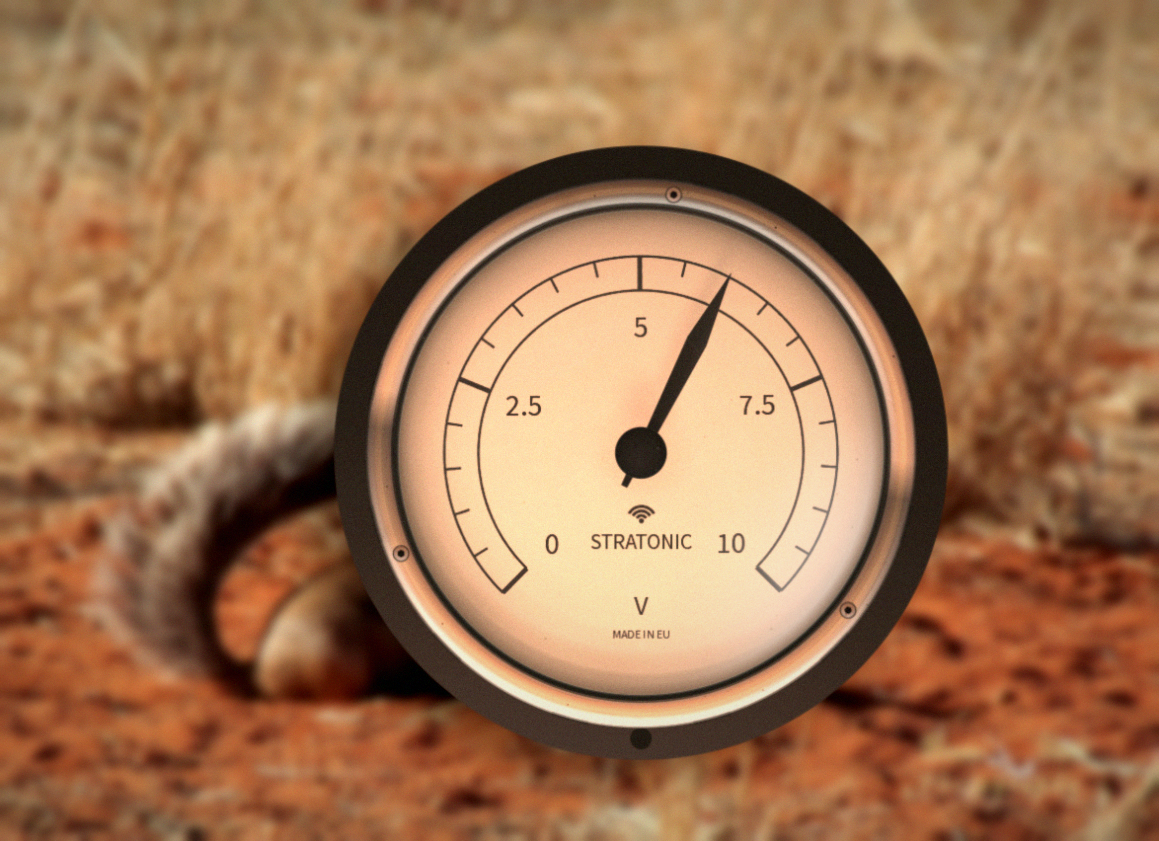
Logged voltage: 6 V
